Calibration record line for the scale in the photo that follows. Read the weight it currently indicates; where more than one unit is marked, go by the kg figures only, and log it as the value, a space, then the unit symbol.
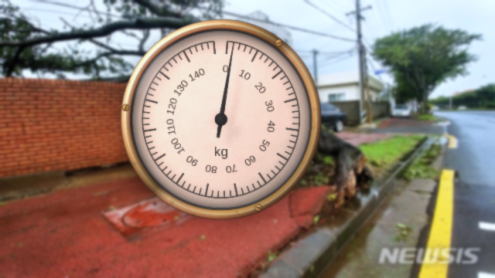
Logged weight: 2 kg
